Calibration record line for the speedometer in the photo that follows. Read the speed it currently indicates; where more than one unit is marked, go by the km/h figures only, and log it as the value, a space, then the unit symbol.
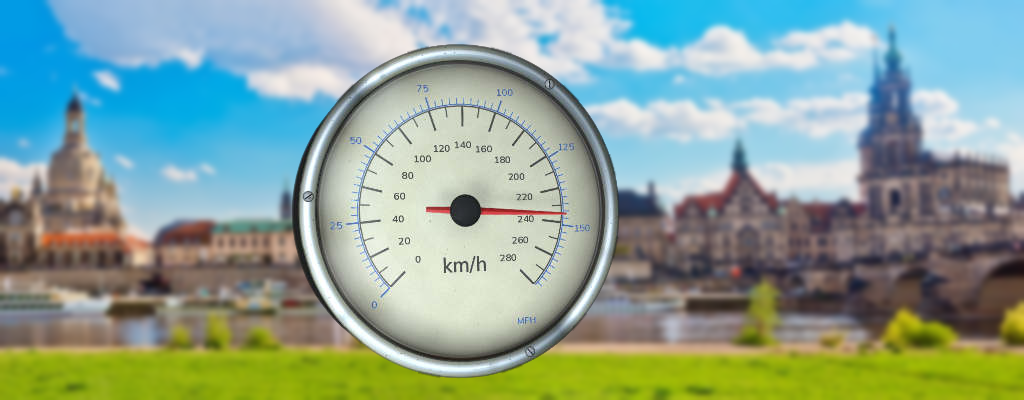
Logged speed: 235 km/h
